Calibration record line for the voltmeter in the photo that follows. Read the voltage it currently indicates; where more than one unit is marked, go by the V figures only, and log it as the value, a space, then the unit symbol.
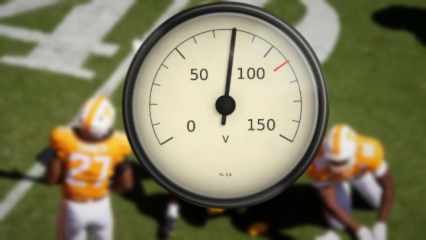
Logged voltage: 80 V
